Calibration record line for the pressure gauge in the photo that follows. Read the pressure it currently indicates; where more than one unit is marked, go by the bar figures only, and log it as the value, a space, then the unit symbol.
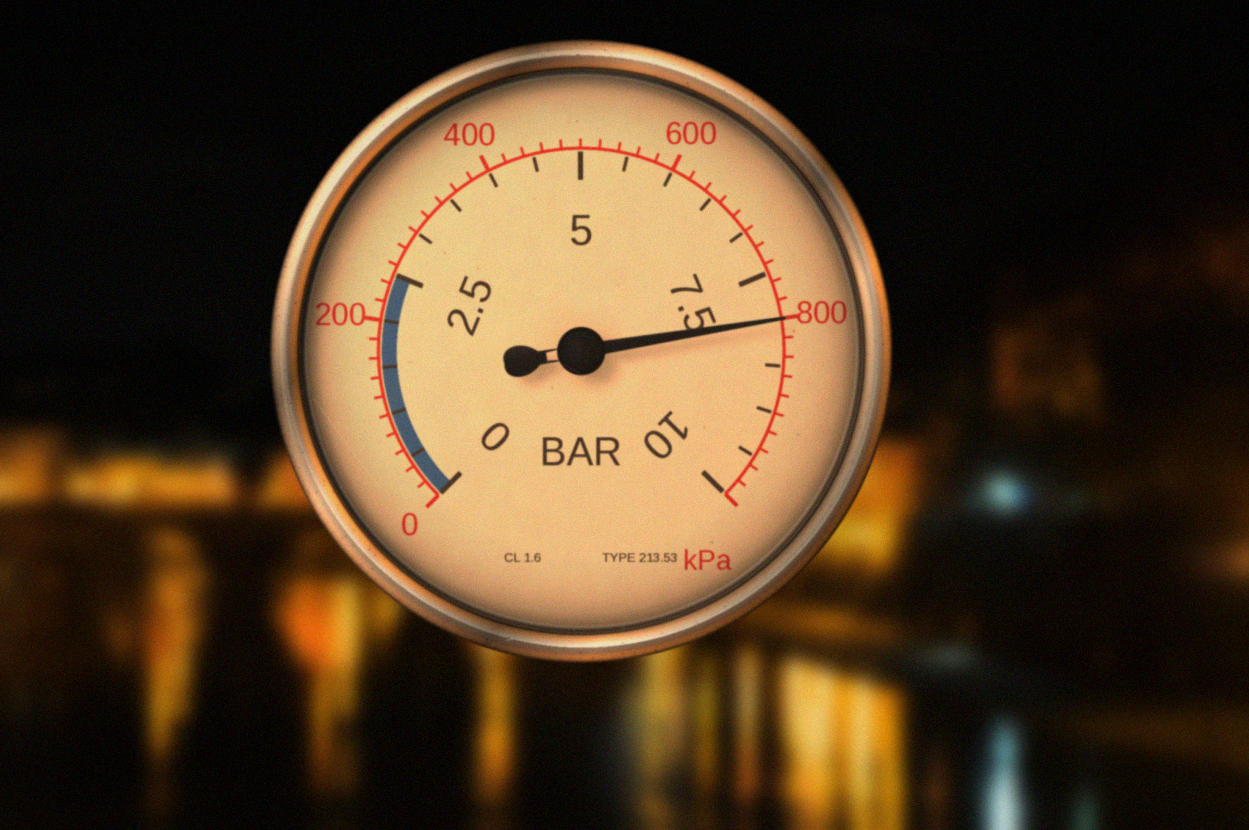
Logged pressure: 8 bar
